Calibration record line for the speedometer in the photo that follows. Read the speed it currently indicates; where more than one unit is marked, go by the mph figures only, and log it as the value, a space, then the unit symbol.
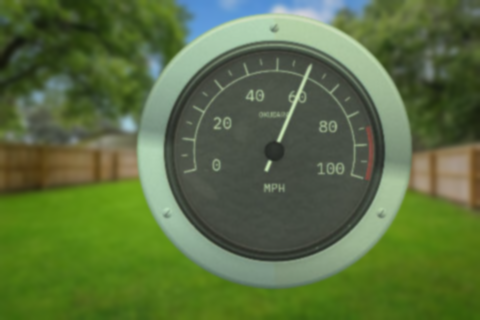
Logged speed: 60 mph
